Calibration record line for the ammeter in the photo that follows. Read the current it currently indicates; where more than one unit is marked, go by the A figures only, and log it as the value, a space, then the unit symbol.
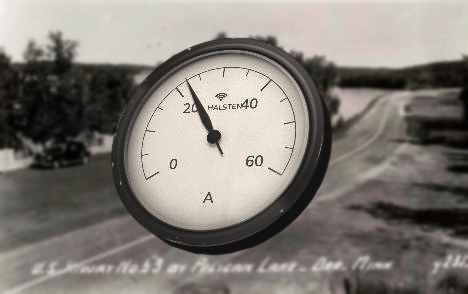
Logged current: 22.5 A
